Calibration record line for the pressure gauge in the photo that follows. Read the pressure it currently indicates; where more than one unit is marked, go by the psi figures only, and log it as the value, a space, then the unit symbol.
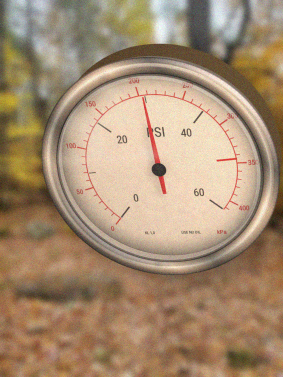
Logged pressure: 30 psi
